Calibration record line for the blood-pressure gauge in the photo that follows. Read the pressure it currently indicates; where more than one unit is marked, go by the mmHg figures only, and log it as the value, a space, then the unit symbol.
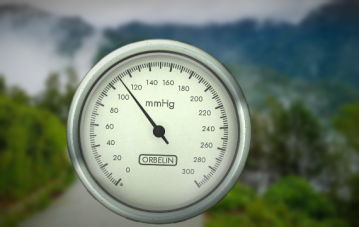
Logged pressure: 110 mmHg
